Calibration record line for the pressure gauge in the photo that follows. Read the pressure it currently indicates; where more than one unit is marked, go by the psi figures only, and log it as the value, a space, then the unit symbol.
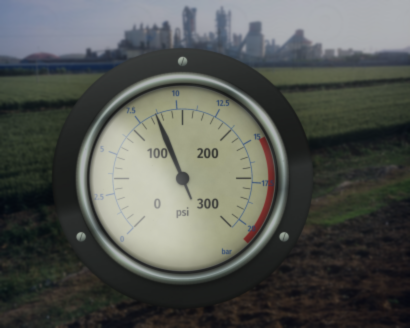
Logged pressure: 125 psi
